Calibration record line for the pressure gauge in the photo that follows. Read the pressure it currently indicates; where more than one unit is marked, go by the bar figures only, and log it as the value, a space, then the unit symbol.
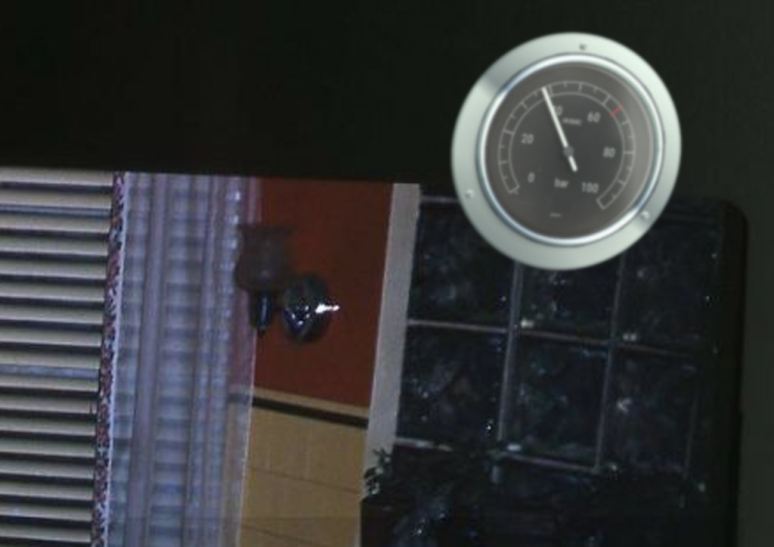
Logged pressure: 37.5 bar
